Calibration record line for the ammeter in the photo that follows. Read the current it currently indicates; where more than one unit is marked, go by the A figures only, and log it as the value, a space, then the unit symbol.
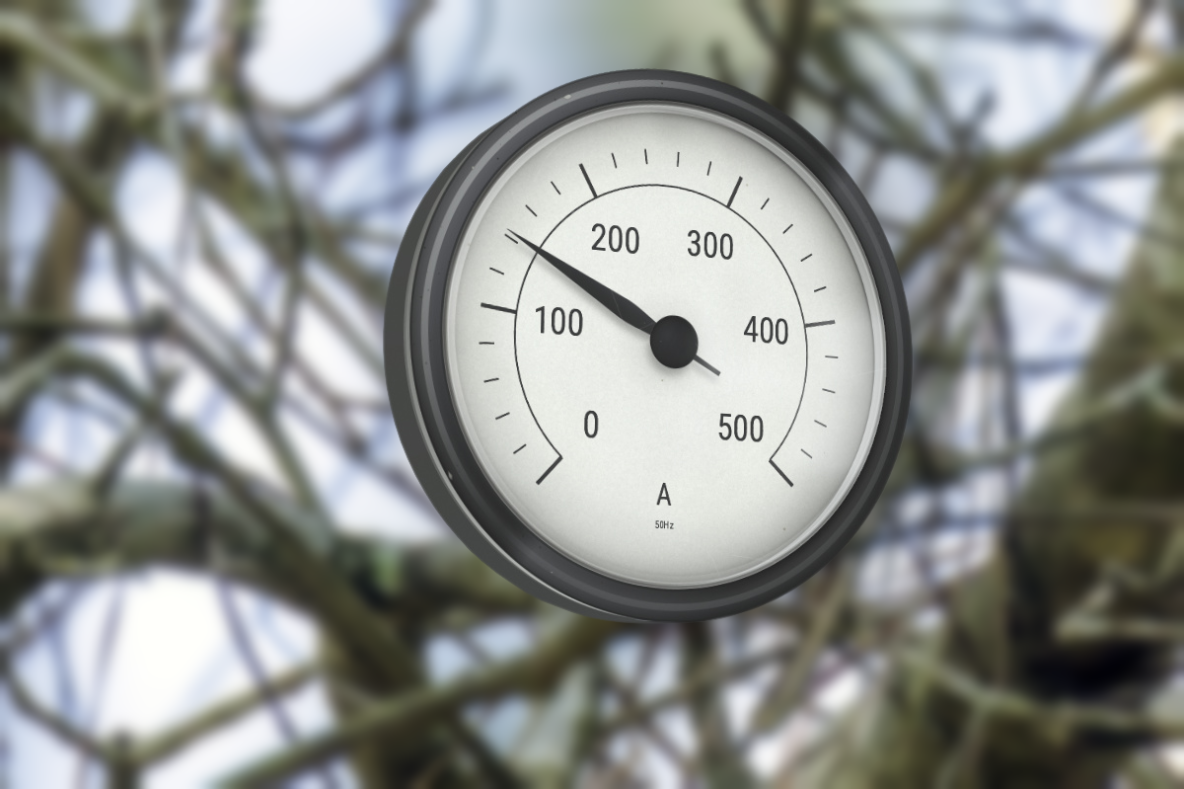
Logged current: 140 A
